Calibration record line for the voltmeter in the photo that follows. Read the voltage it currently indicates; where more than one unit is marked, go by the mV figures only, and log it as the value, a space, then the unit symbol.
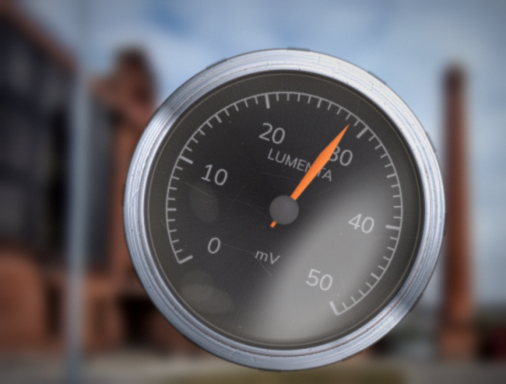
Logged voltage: 28.5 mV
